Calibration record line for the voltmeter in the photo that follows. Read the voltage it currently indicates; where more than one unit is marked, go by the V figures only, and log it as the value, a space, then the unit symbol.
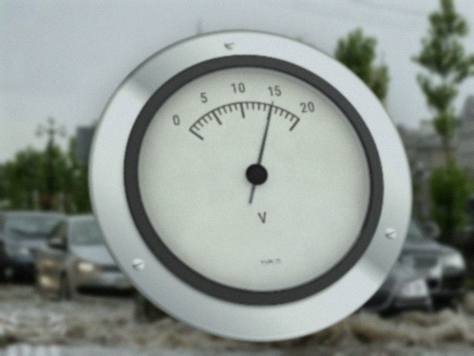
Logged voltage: 15 V
